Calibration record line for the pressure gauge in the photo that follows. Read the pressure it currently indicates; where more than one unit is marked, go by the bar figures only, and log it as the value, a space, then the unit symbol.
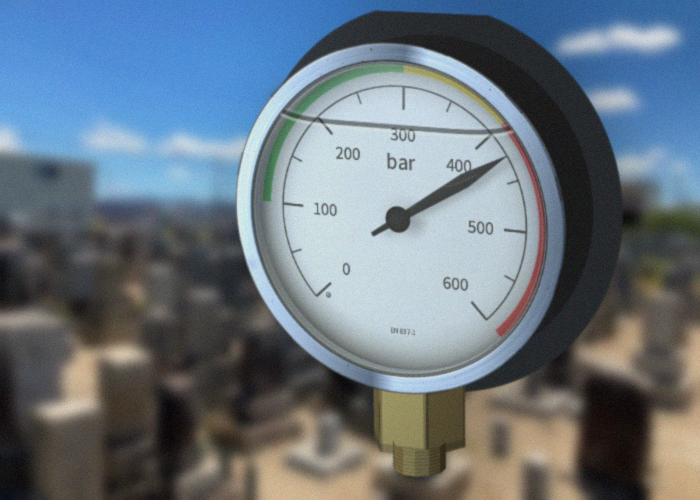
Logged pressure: 425 bar
